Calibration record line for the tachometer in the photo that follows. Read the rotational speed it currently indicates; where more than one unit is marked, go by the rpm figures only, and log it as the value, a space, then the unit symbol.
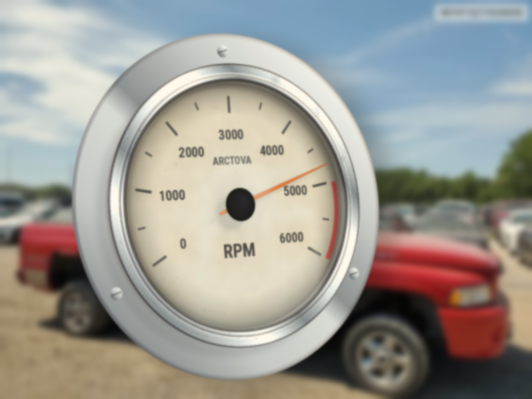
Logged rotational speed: 4750 rpm
